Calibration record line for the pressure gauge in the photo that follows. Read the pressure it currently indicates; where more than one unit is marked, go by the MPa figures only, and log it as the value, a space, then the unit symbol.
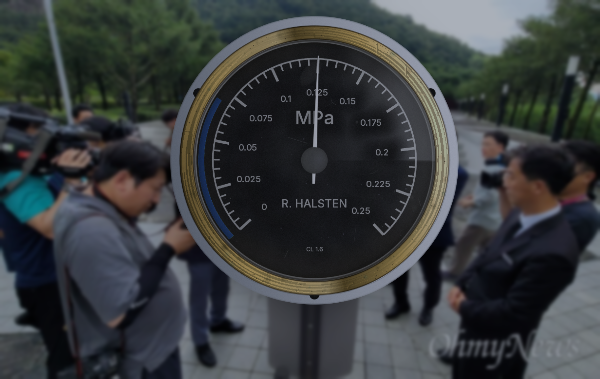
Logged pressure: 0.125 MPa
